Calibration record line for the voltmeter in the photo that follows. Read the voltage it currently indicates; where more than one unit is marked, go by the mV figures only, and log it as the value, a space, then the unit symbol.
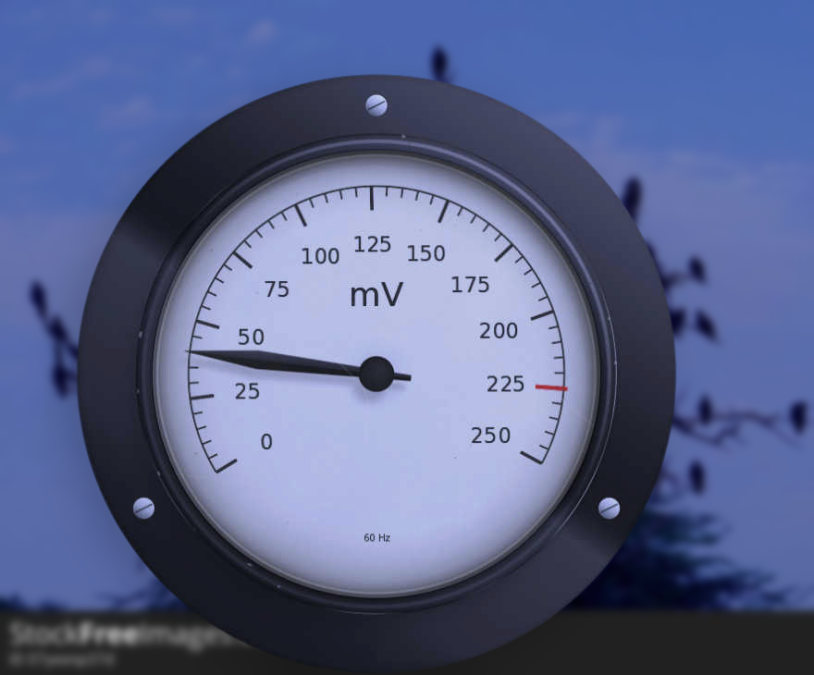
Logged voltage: 40 mV
